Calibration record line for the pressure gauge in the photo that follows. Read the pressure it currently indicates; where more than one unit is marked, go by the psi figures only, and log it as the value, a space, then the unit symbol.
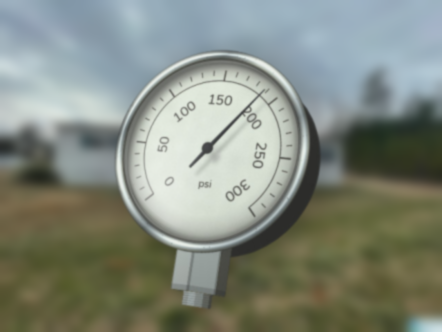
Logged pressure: 190 psi
